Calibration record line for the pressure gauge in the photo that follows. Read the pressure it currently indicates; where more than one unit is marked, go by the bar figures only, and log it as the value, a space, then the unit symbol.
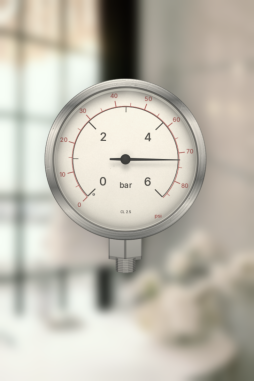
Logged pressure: 5 bar
